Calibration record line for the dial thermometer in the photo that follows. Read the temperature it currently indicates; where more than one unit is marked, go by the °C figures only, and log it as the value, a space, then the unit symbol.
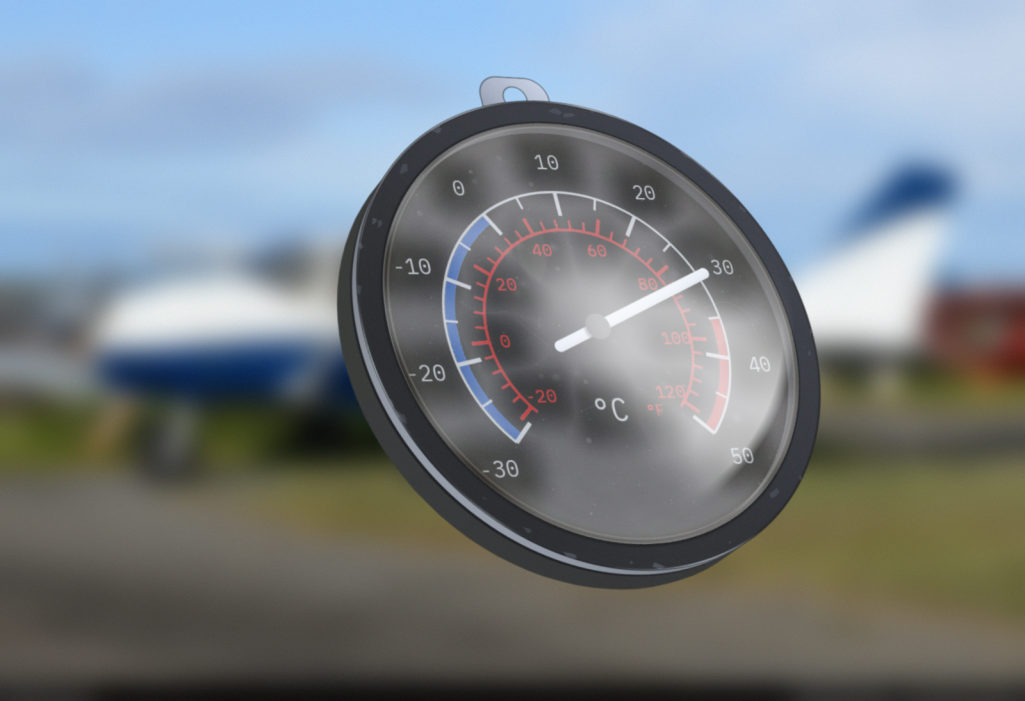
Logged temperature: 30 °C
